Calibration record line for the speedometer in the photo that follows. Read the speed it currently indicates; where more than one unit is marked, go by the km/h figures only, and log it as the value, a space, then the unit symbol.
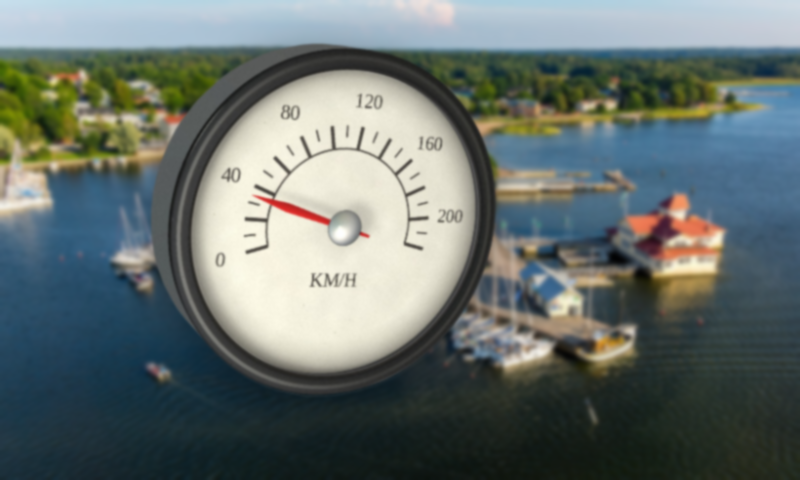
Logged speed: 35 km/h
